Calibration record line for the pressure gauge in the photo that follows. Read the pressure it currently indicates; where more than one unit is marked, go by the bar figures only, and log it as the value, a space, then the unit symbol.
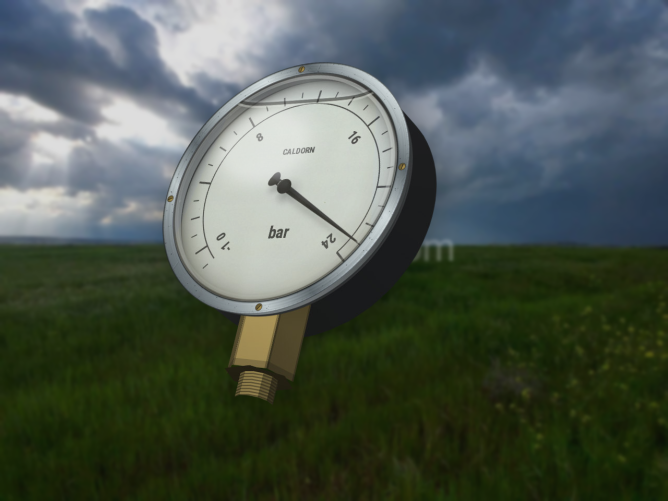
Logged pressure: 23 bar
